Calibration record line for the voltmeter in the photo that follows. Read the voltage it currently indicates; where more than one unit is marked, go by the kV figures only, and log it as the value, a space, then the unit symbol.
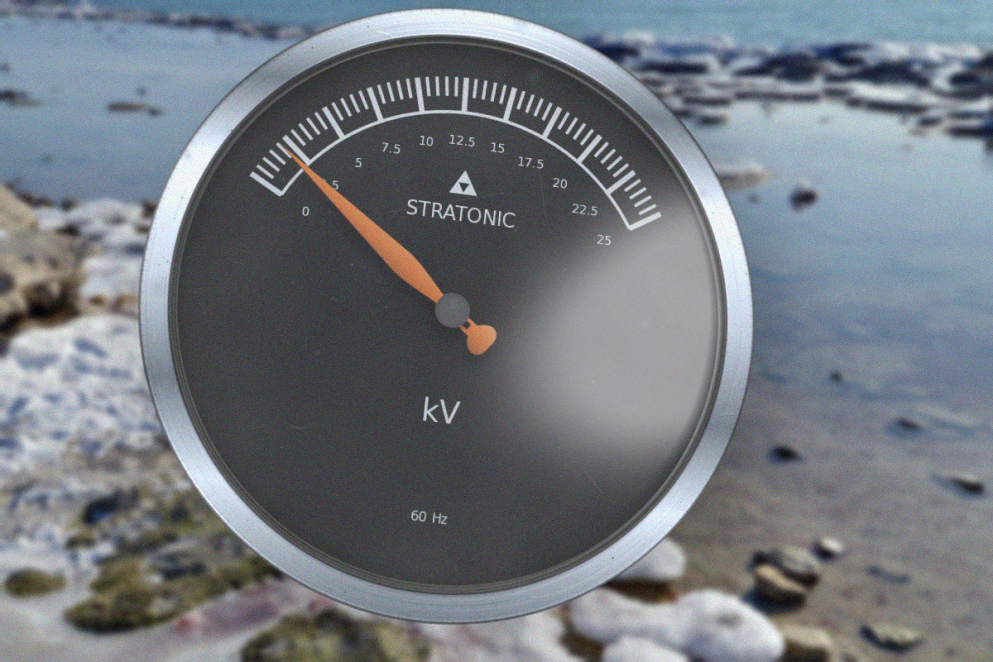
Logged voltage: 2 kV
